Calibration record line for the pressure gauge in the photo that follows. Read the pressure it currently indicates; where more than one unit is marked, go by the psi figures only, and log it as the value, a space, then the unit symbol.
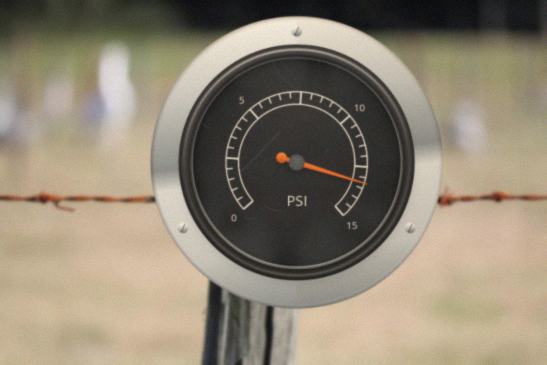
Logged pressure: 13.25 psi
